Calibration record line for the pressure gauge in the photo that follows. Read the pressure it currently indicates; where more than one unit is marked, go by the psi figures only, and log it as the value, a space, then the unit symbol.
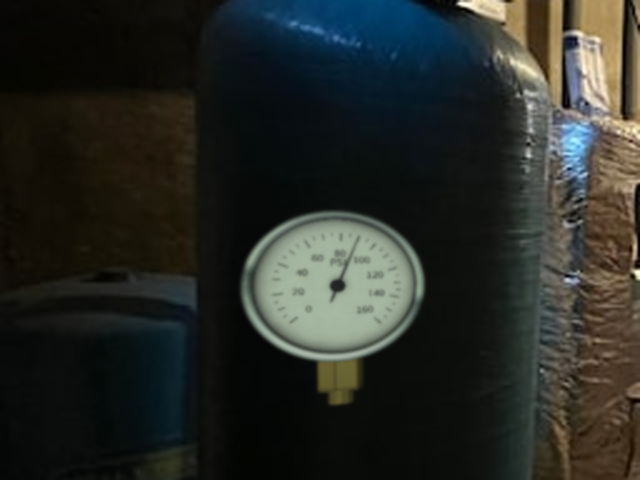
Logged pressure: 90 psi
